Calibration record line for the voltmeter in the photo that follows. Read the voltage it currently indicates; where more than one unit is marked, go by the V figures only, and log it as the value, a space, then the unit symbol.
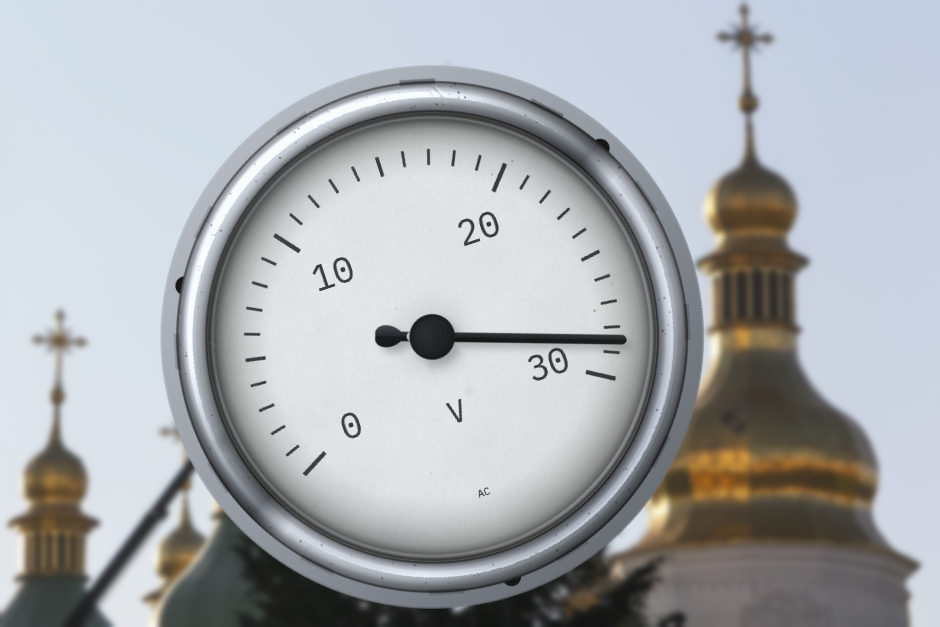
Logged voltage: 28.5 V
